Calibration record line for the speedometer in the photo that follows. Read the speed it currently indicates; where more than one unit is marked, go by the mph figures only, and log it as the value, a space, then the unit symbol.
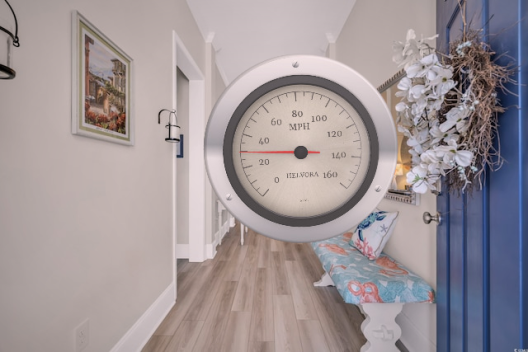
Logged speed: 30 mph
